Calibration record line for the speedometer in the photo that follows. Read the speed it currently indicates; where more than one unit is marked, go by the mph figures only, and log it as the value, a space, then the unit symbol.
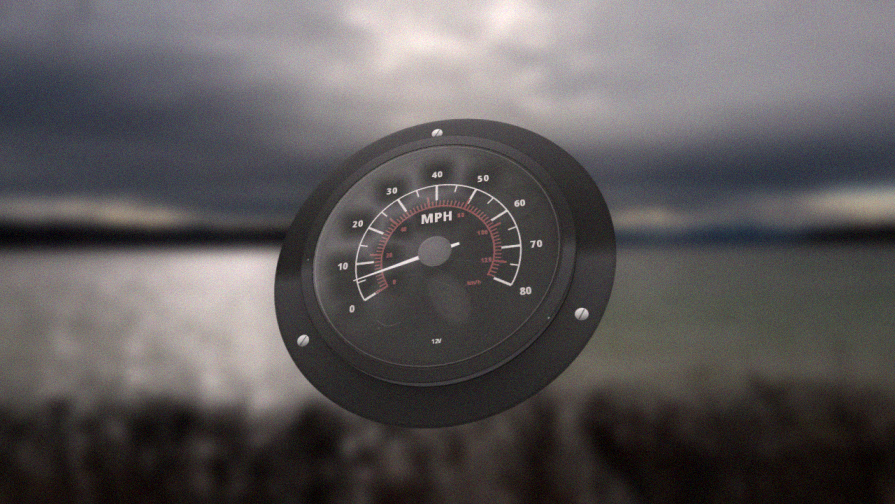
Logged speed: 5 mph
